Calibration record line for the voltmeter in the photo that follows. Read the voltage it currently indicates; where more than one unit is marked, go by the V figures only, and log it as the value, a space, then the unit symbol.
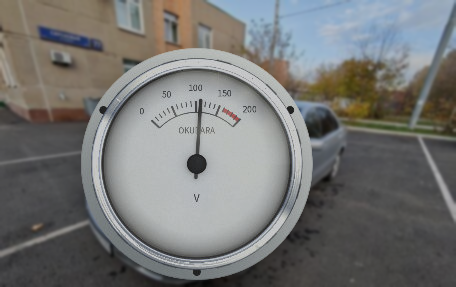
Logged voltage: 110 V
